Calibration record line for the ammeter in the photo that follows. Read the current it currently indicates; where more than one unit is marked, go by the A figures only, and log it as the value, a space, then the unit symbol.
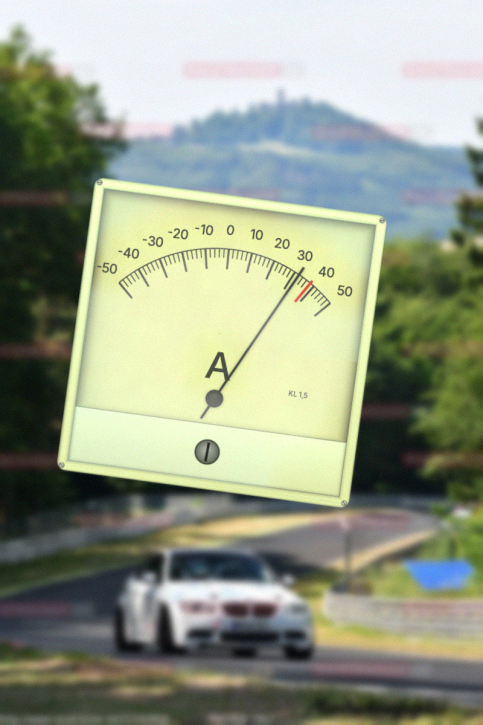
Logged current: 32 A
